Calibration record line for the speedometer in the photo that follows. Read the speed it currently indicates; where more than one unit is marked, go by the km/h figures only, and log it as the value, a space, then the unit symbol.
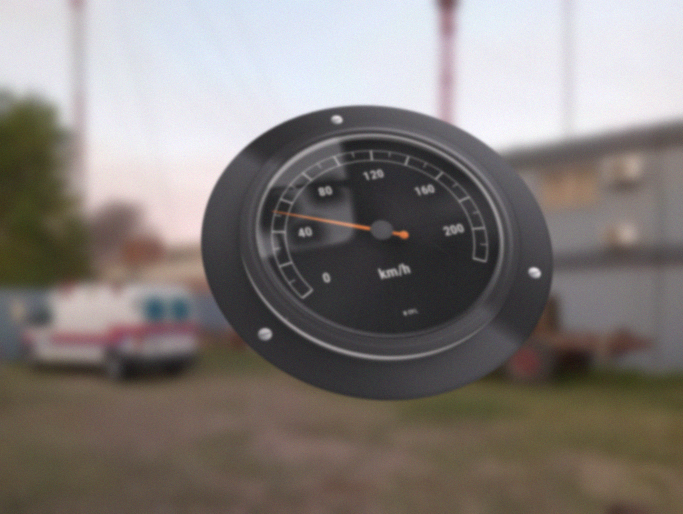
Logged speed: 50 km/h
